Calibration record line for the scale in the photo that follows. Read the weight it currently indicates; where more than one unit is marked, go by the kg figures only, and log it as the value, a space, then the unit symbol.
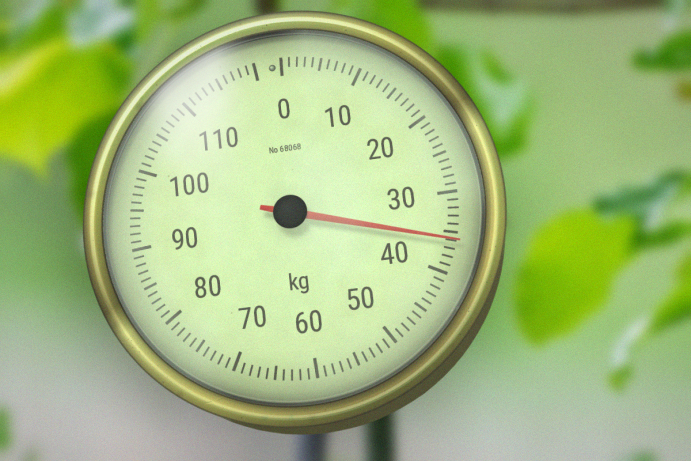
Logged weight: 36 kg
